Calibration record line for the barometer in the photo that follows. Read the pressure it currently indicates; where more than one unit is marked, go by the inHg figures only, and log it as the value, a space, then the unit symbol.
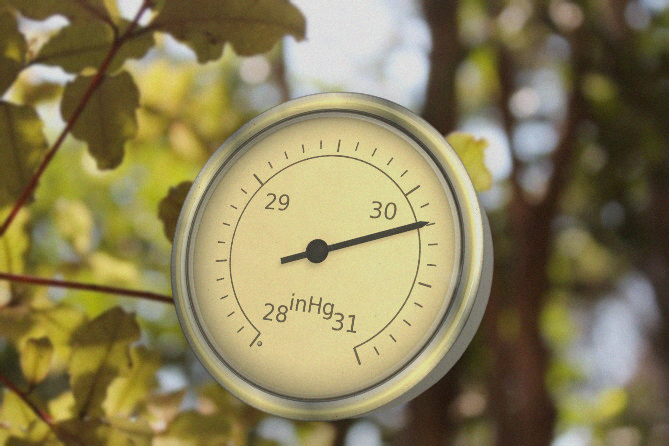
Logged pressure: 30.2 inHg
